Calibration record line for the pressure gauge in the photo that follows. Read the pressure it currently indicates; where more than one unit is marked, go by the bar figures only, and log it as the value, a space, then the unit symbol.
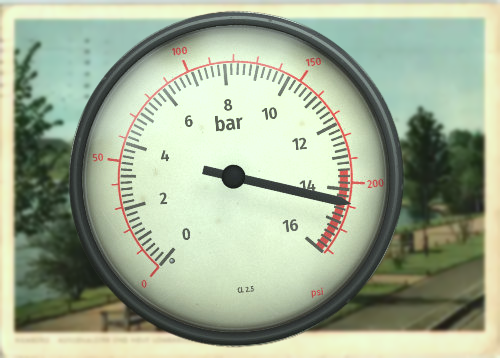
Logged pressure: 14.4 bar
